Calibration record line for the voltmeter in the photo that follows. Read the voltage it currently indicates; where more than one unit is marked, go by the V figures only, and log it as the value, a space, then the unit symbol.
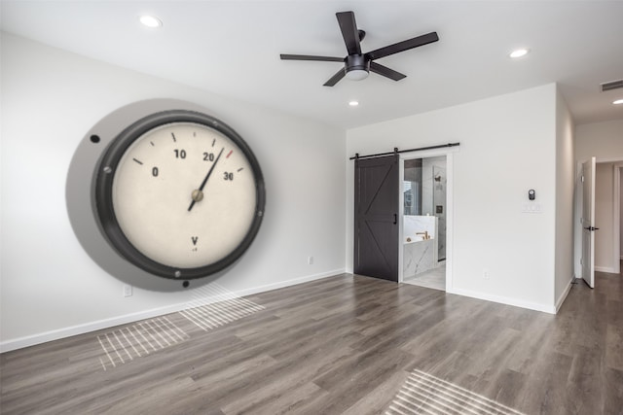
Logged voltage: 22.5 V
